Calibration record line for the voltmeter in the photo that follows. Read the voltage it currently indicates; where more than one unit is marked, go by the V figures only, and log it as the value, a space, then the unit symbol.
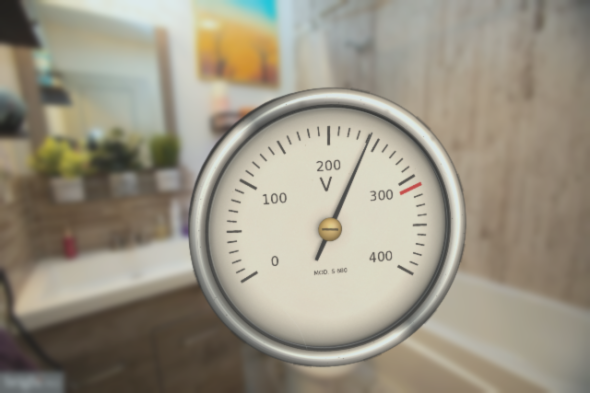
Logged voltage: 240 V
